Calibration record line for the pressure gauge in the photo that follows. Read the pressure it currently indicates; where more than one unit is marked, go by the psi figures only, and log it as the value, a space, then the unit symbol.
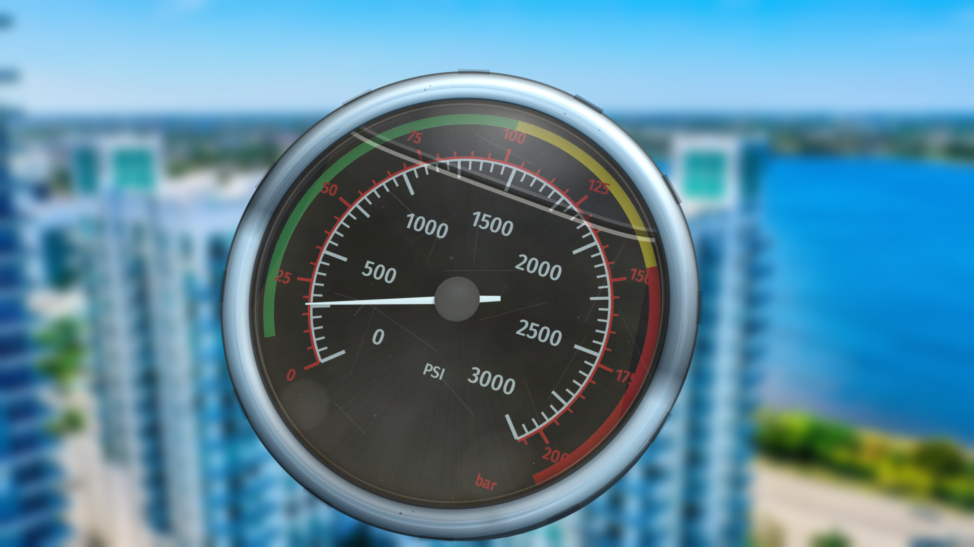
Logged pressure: 250 psi
